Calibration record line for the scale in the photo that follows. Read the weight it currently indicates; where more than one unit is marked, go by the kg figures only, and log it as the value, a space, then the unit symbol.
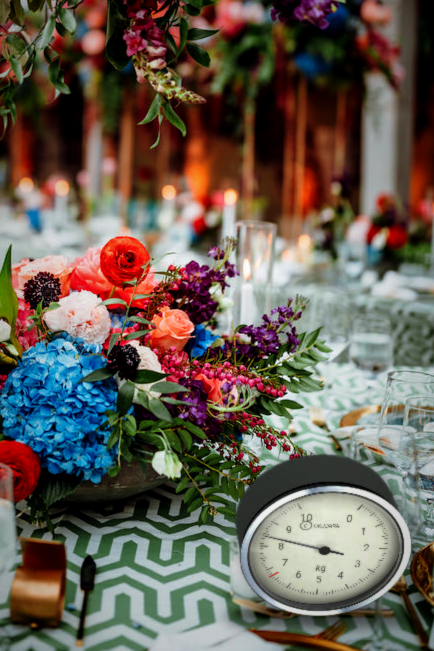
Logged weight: 8.5 kg
